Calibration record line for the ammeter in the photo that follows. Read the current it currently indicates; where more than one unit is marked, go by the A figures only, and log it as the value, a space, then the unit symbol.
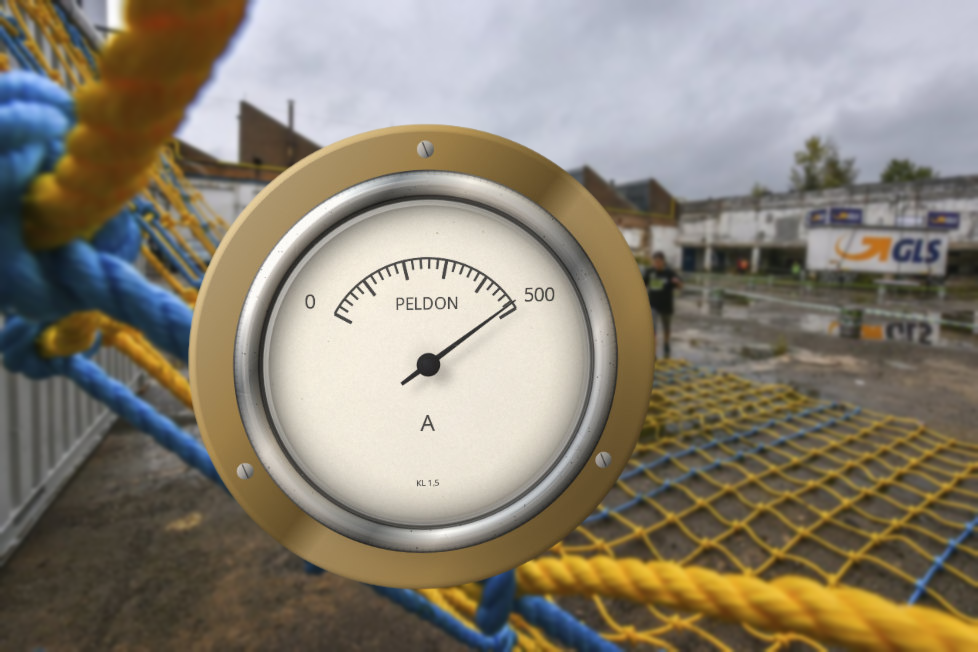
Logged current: 480 A
